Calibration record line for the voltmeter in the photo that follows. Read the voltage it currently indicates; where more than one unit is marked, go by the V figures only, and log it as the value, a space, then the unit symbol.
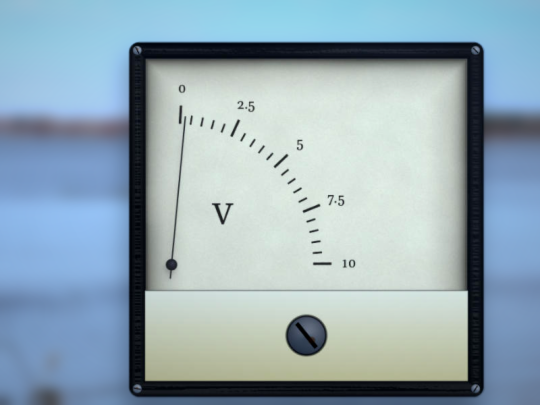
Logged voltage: 0.25 V
